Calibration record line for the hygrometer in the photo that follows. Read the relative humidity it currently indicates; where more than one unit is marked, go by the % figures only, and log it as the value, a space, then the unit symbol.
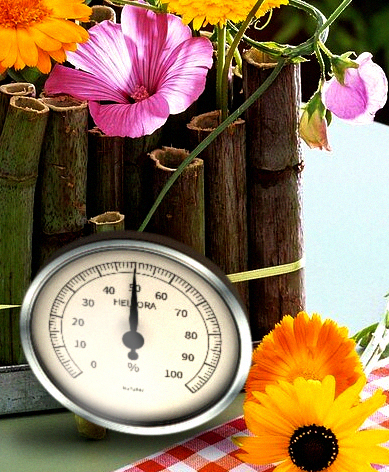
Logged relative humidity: 50 %
